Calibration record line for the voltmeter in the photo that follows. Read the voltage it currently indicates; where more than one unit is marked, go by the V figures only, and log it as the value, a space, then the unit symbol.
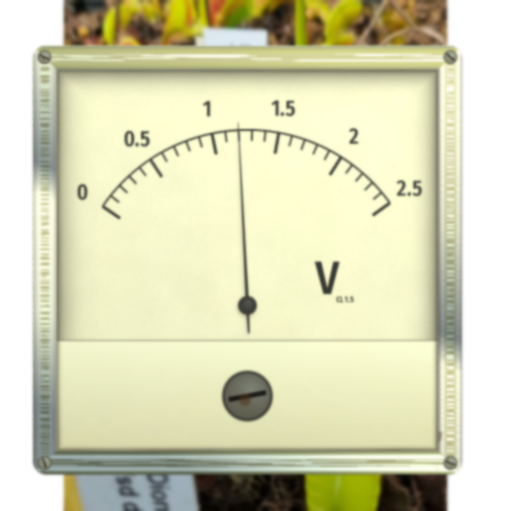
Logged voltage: 1.2 V
